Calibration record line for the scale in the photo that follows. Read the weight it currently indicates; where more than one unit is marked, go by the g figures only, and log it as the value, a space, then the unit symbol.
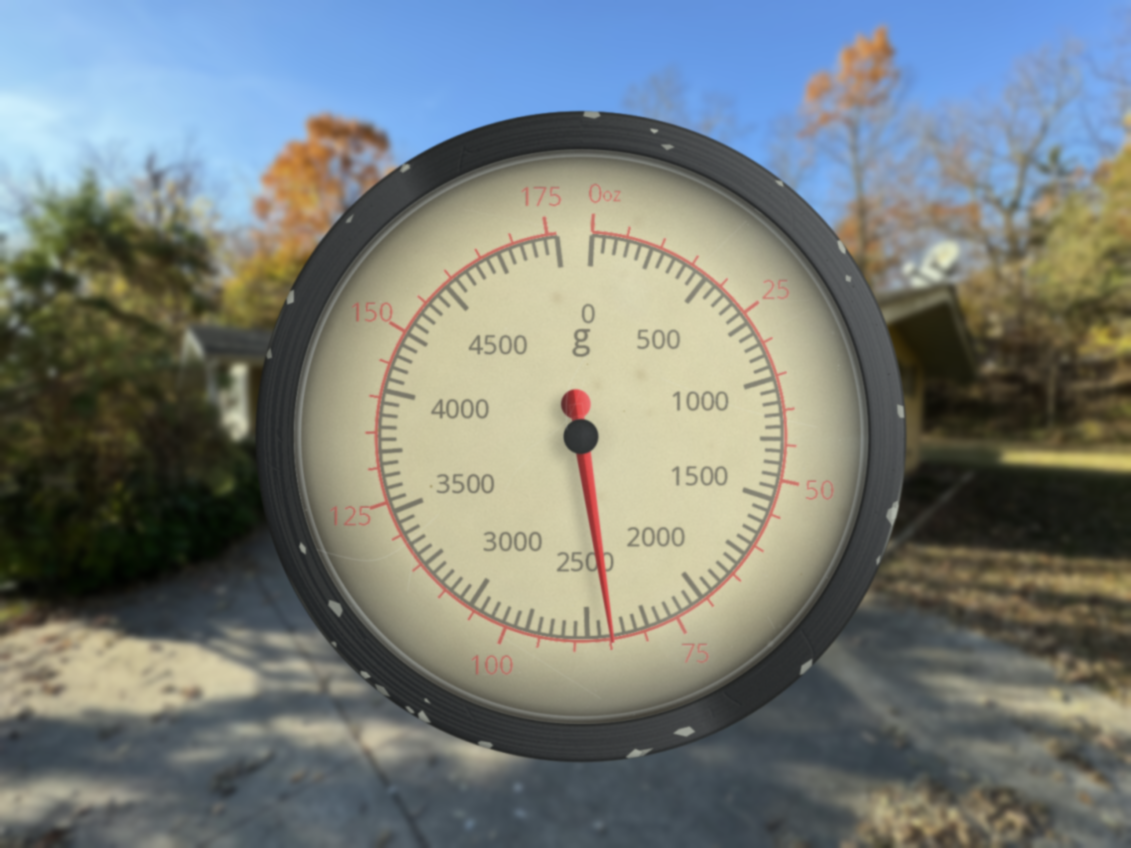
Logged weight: 2400 g
